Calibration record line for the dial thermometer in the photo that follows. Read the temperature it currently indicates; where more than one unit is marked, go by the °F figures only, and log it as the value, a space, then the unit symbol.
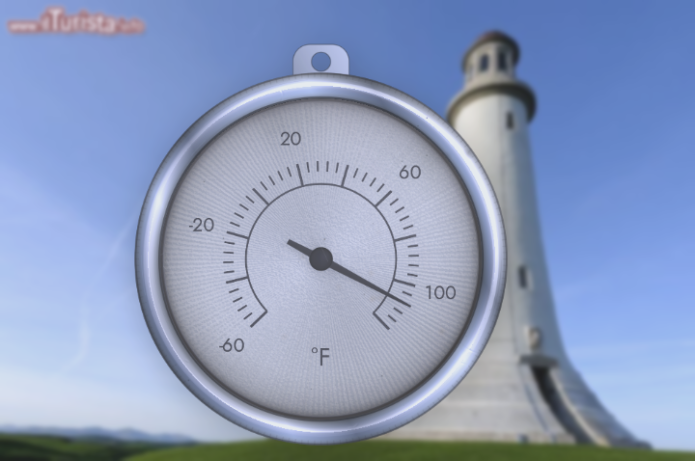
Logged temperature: 108 °F
